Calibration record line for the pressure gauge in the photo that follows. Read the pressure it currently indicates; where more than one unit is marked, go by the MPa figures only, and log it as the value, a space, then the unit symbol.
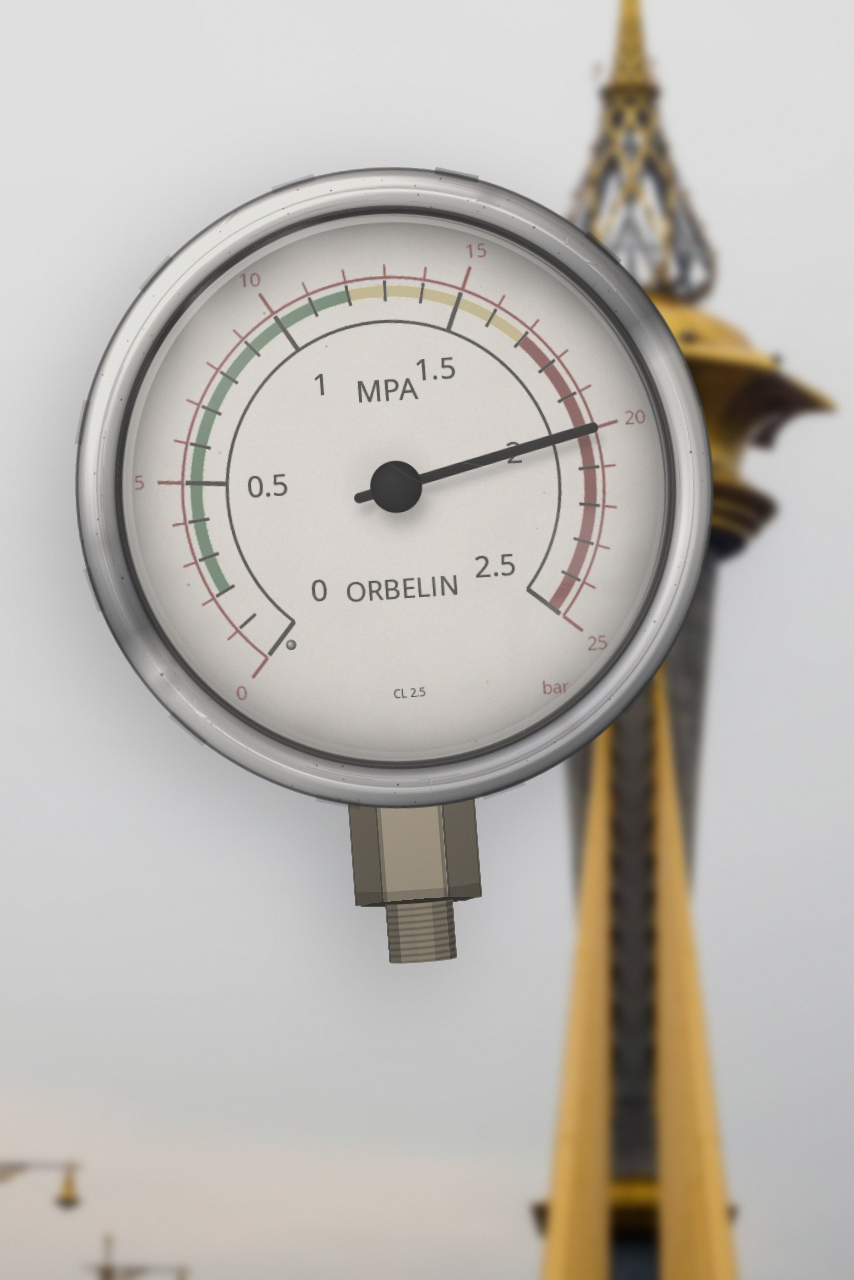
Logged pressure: 2 MPa
